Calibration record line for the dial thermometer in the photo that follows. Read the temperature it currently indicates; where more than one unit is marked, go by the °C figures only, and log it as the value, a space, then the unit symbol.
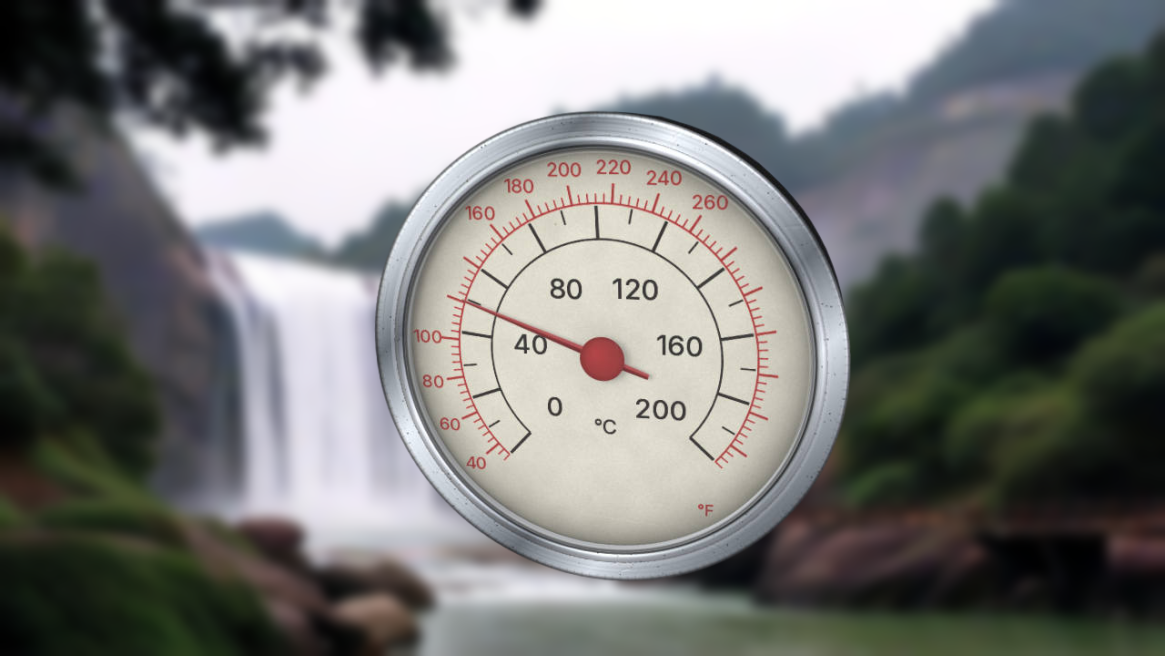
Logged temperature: 50 °C
